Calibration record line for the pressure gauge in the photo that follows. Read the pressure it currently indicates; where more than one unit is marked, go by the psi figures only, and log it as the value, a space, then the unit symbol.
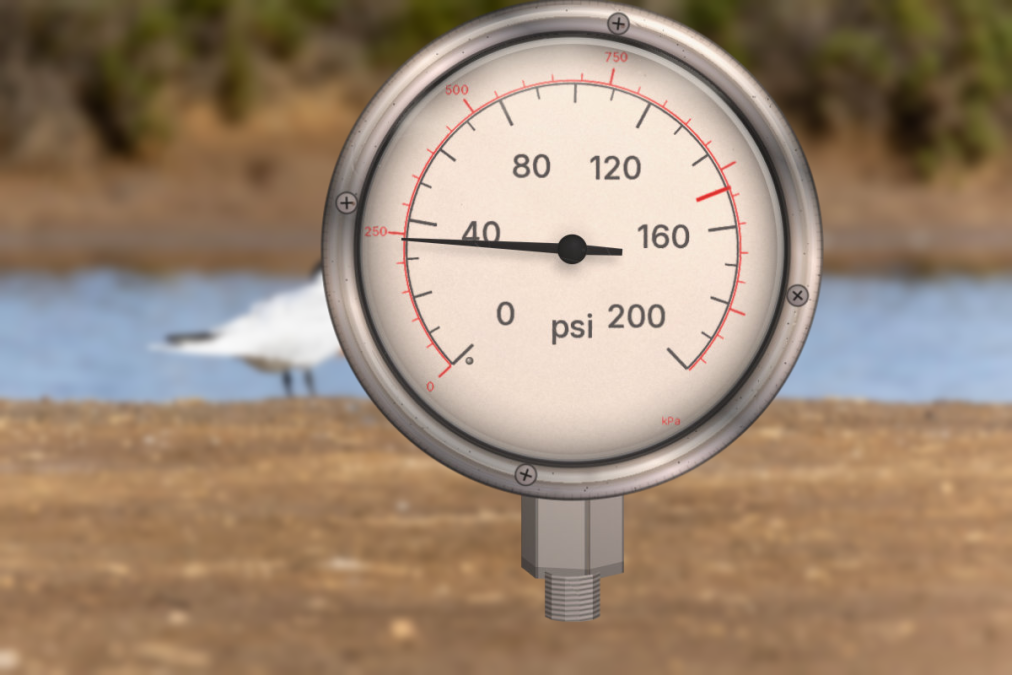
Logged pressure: 35 psi
